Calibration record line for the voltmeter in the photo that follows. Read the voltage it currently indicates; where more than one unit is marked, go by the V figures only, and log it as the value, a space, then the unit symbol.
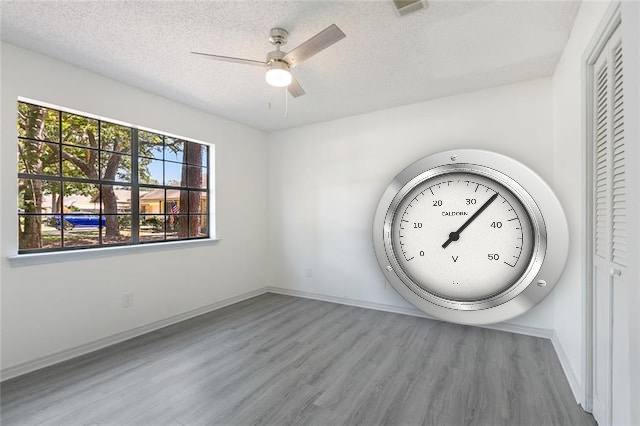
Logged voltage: 34 V
